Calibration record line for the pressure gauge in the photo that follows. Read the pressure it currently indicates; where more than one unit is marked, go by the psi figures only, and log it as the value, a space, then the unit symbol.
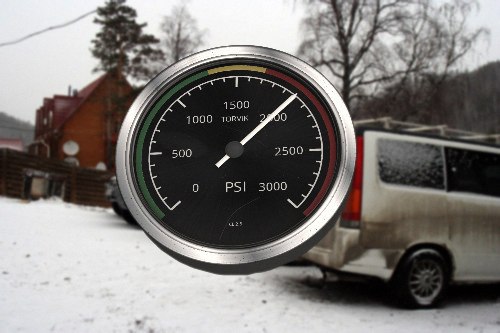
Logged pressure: 2000 psi
